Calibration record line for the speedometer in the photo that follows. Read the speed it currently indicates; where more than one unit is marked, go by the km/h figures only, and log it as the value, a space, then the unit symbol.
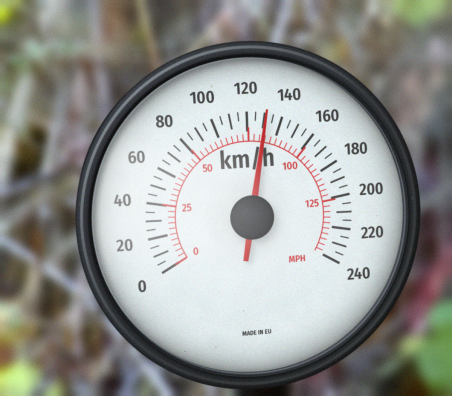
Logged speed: 130 km/h
